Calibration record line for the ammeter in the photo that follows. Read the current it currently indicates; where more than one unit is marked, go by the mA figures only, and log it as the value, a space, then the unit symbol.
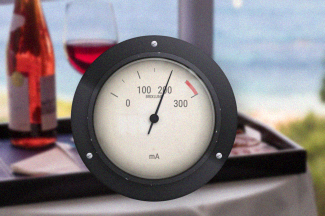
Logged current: 200 mA
